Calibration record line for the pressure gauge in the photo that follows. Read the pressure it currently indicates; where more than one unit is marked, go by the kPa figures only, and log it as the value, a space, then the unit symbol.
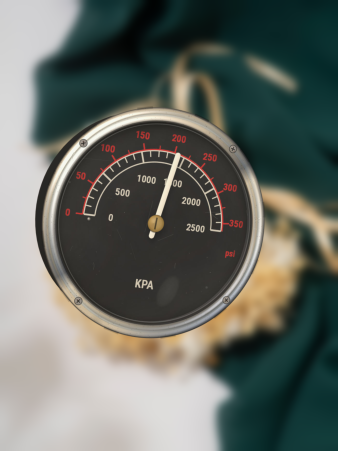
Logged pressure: 1400 kPa
